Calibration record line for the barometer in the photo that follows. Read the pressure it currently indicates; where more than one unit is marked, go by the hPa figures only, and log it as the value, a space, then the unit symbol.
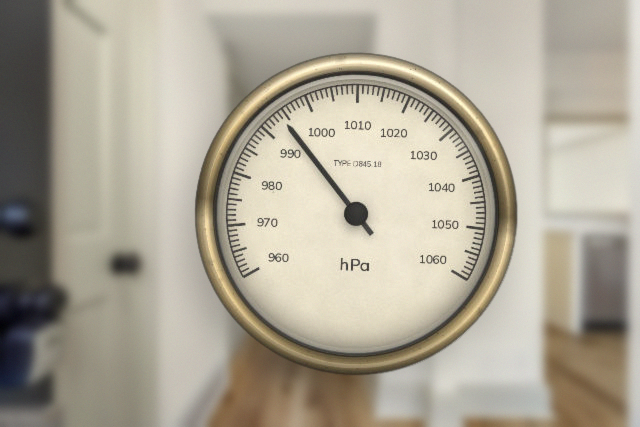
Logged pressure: 994 hPa
